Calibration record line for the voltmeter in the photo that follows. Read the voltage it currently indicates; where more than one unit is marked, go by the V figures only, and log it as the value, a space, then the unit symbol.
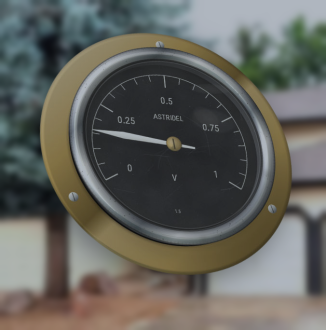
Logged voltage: 0.15 V
